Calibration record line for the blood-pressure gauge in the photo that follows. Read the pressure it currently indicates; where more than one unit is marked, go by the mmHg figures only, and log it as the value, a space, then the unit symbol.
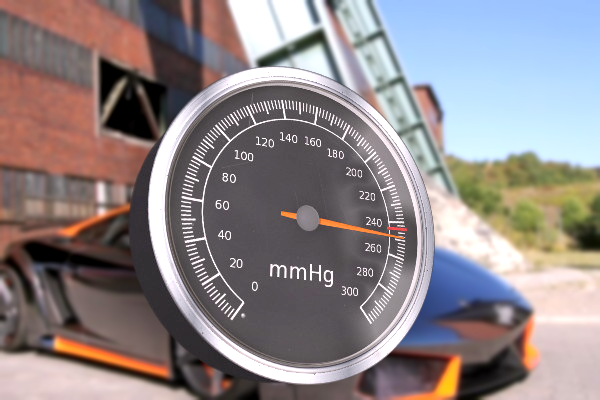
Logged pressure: 250 mmHg
